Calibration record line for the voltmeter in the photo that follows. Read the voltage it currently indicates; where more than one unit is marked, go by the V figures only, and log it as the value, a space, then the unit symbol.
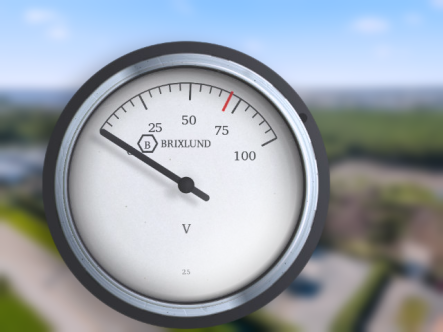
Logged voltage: 0 V
